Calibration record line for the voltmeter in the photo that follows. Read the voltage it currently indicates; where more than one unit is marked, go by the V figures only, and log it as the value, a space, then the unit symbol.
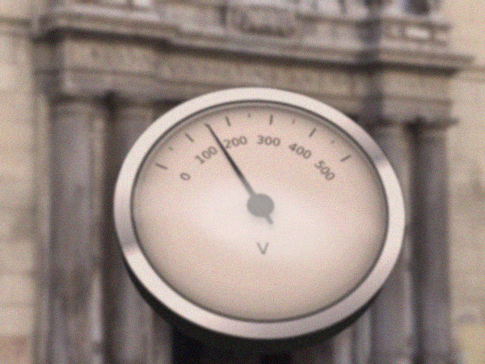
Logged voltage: 150 V
